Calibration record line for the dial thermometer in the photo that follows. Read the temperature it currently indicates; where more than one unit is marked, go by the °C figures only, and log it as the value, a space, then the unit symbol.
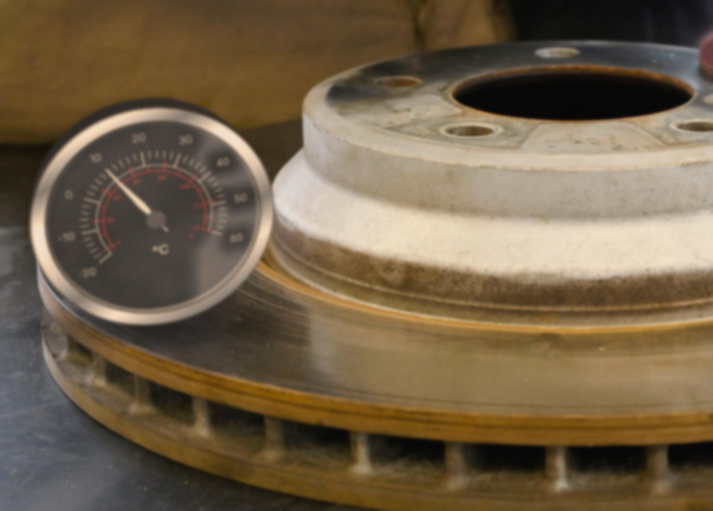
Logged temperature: 10 °C
